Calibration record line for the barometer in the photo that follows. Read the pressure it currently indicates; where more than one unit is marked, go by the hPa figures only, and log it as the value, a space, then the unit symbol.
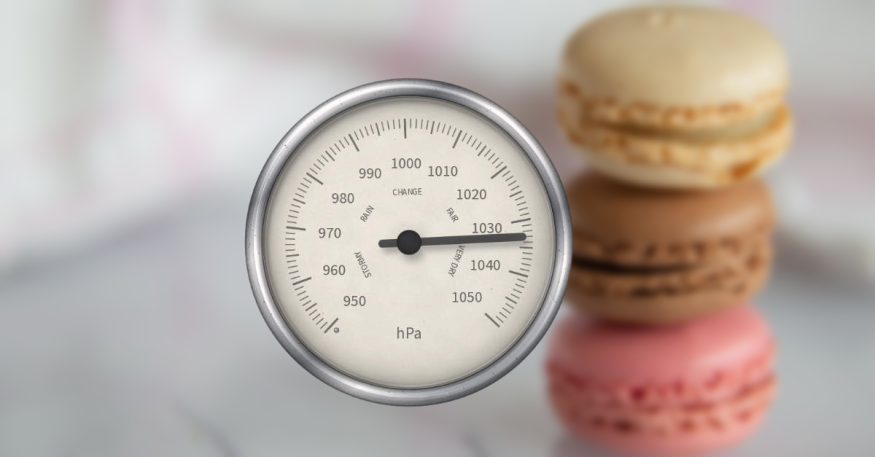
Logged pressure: 1033 hPa
